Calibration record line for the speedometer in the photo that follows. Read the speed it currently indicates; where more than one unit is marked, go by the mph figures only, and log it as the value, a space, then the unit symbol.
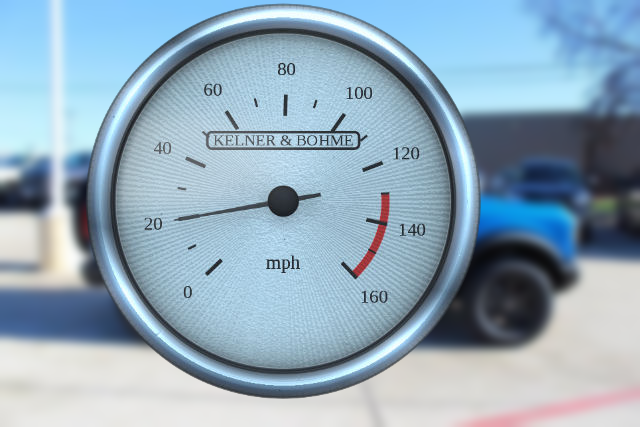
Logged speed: 20 mph
